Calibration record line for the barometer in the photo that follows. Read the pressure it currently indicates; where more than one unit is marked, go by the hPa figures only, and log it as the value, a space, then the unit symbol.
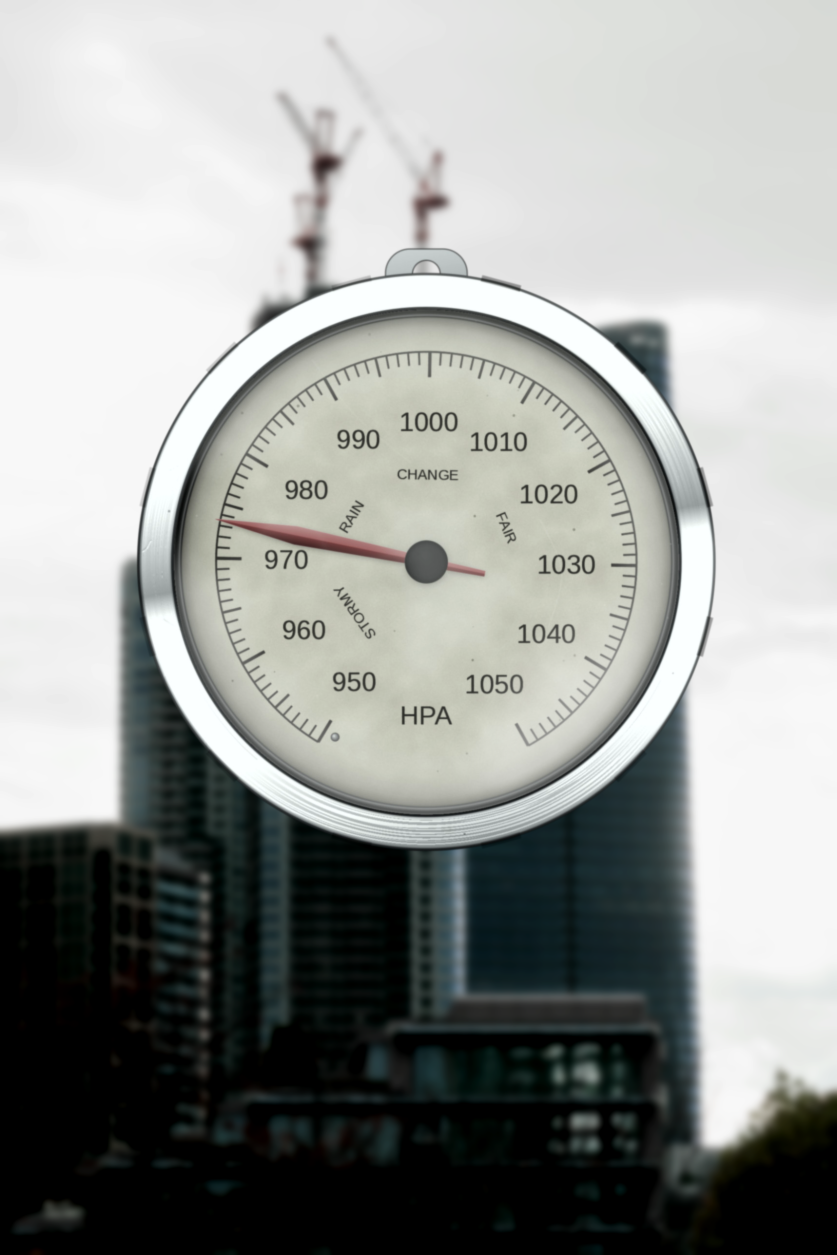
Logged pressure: 973.5 hPa
